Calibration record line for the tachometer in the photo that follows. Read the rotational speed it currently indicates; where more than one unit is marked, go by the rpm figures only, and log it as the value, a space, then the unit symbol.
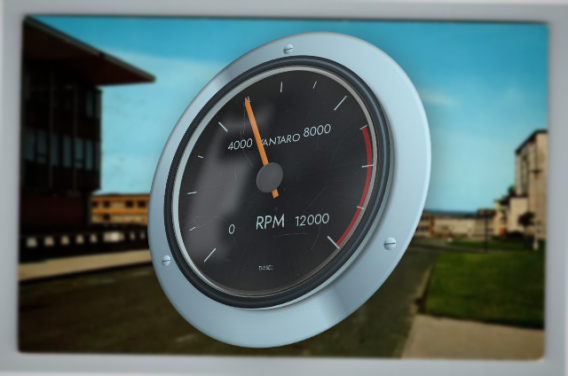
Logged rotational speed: 5000 rpm
